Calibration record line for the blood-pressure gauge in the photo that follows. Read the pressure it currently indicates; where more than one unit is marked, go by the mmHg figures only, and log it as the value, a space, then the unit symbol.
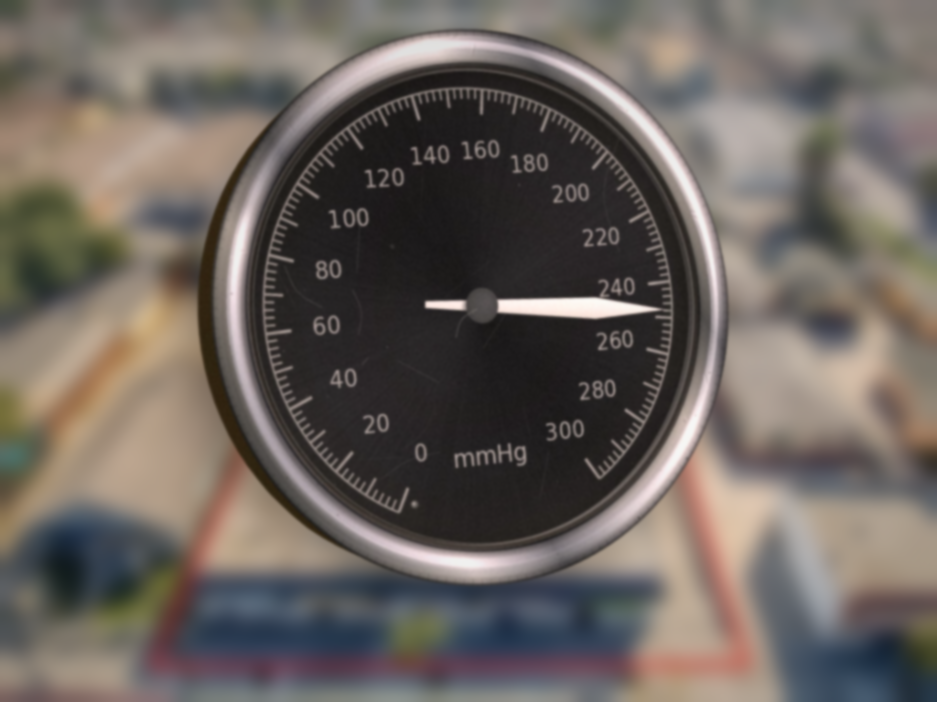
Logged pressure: 248 mmHg
